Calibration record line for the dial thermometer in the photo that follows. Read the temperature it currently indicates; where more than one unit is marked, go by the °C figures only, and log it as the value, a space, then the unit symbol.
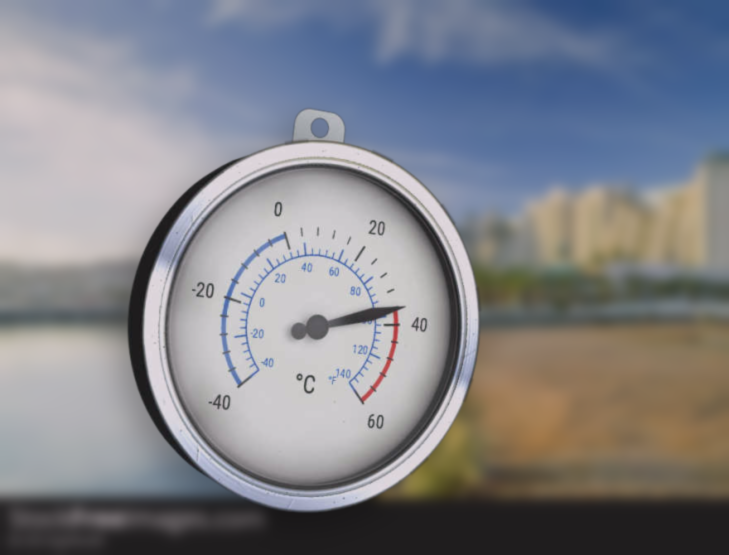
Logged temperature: 36 °C
